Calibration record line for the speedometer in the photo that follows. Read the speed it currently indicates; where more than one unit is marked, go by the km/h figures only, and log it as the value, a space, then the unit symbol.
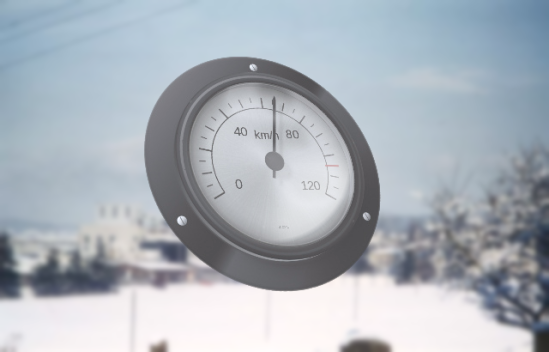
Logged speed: 65 km/h
